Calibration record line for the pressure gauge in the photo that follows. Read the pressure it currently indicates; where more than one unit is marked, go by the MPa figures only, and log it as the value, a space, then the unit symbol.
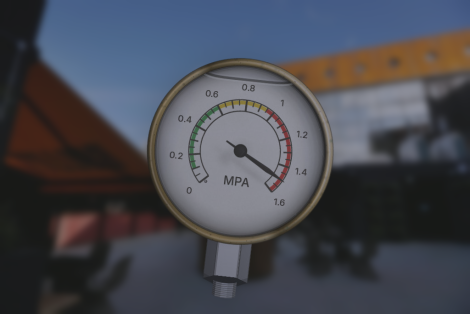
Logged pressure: 1.5 MPa
